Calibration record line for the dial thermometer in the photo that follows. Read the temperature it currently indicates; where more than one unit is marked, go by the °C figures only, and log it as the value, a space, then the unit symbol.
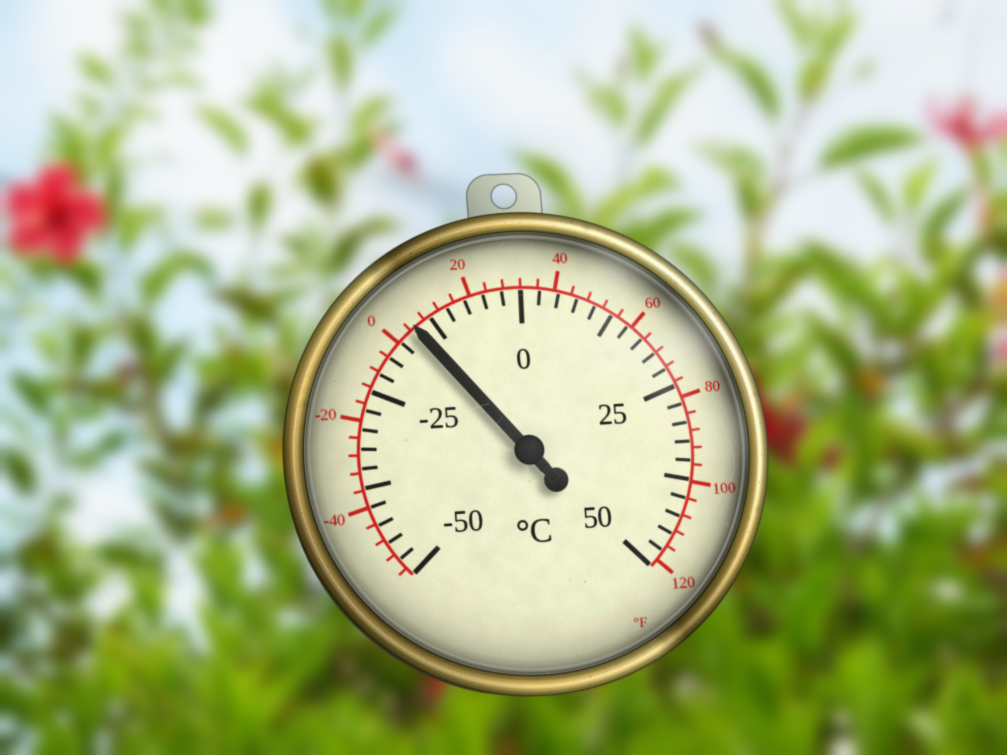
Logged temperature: -15 °C
